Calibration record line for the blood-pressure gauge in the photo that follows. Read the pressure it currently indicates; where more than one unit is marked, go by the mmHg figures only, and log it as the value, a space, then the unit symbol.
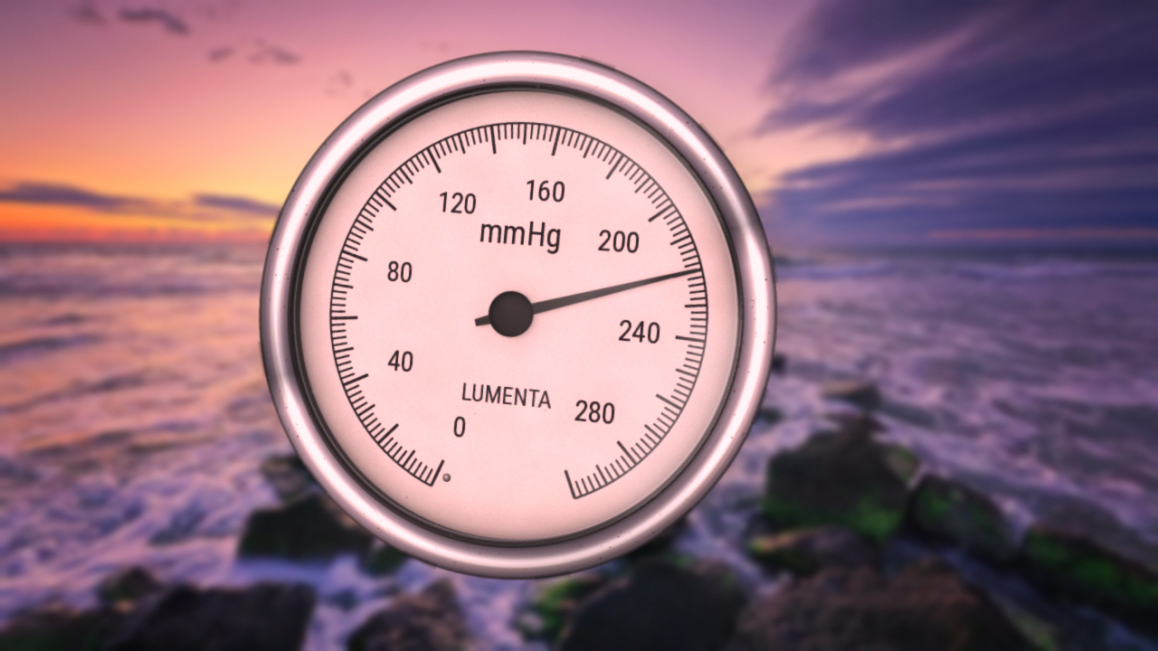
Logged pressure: 220 mmHg
